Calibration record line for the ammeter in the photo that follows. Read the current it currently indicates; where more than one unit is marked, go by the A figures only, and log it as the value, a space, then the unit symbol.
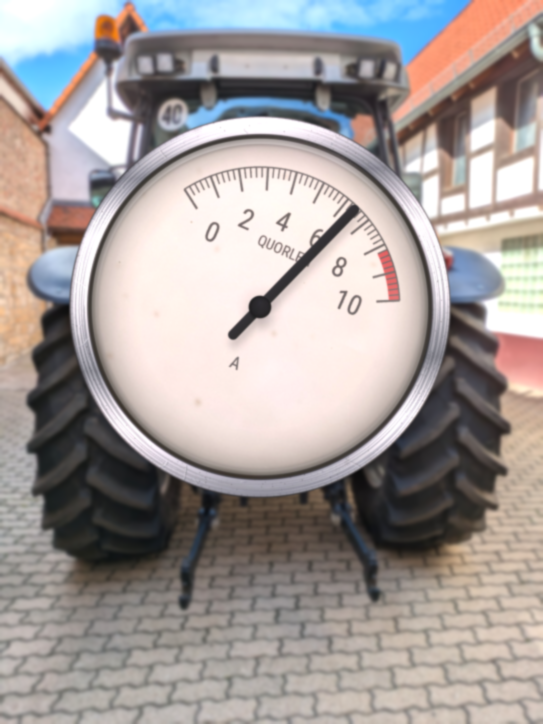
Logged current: 6.4 A
